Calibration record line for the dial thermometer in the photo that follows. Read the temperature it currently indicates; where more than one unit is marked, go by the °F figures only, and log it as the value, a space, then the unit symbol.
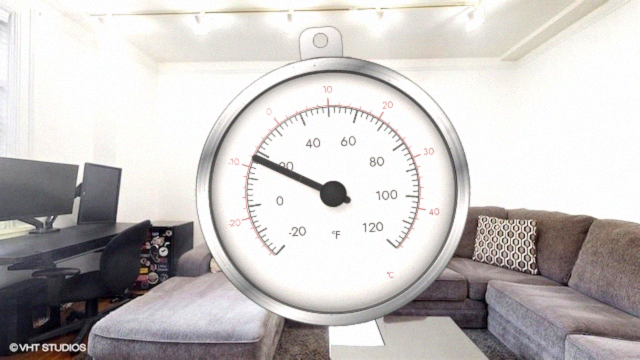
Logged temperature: 18 °F
